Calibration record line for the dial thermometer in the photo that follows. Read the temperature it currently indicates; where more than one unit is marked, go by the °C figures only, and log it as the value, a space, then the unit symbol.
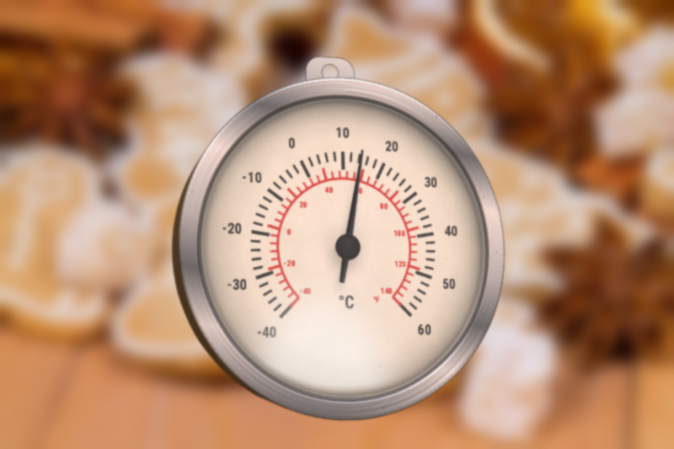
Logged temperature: 14 °C
